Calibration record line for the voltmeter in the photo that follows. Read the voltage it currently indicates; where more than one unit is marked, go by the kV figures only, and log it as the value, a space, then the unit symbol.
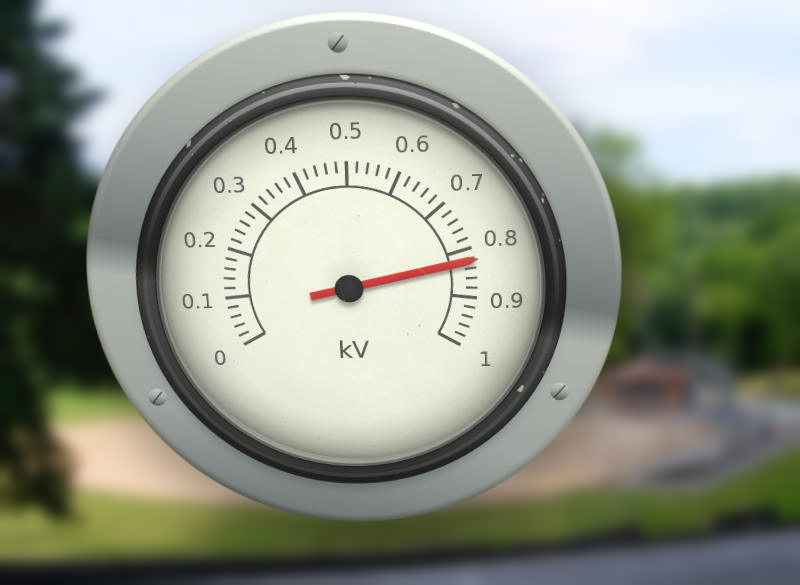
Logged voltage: 0.82 kV
